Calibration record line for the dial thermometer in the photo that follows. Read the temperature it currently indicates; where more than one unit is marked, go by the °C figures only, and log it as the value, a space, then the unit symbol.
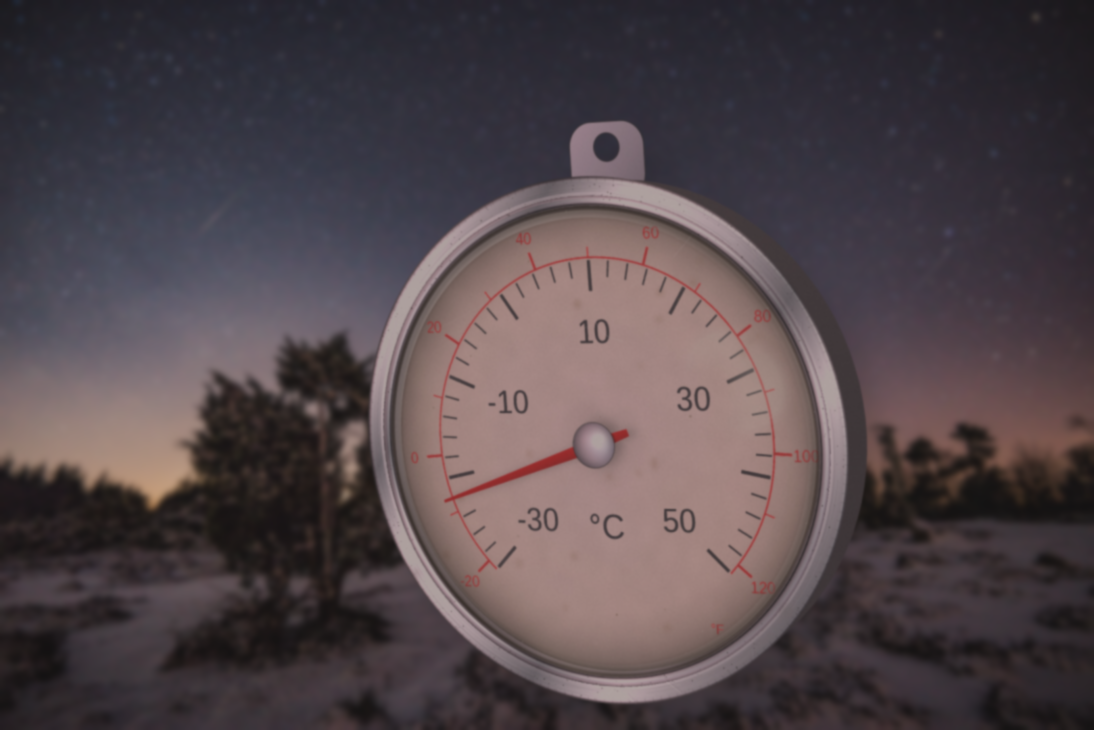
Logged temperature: -22 °C
